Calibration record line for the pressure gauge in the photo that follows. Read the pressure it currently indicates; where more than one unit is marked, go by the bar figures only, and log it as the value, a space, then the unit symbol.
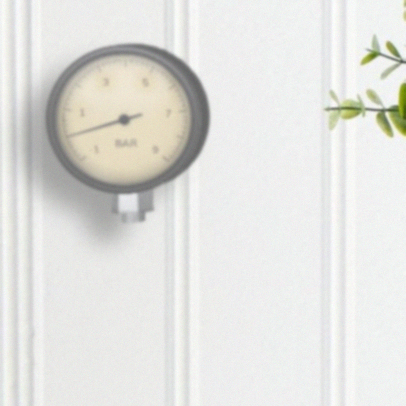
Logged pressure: 0 bar
